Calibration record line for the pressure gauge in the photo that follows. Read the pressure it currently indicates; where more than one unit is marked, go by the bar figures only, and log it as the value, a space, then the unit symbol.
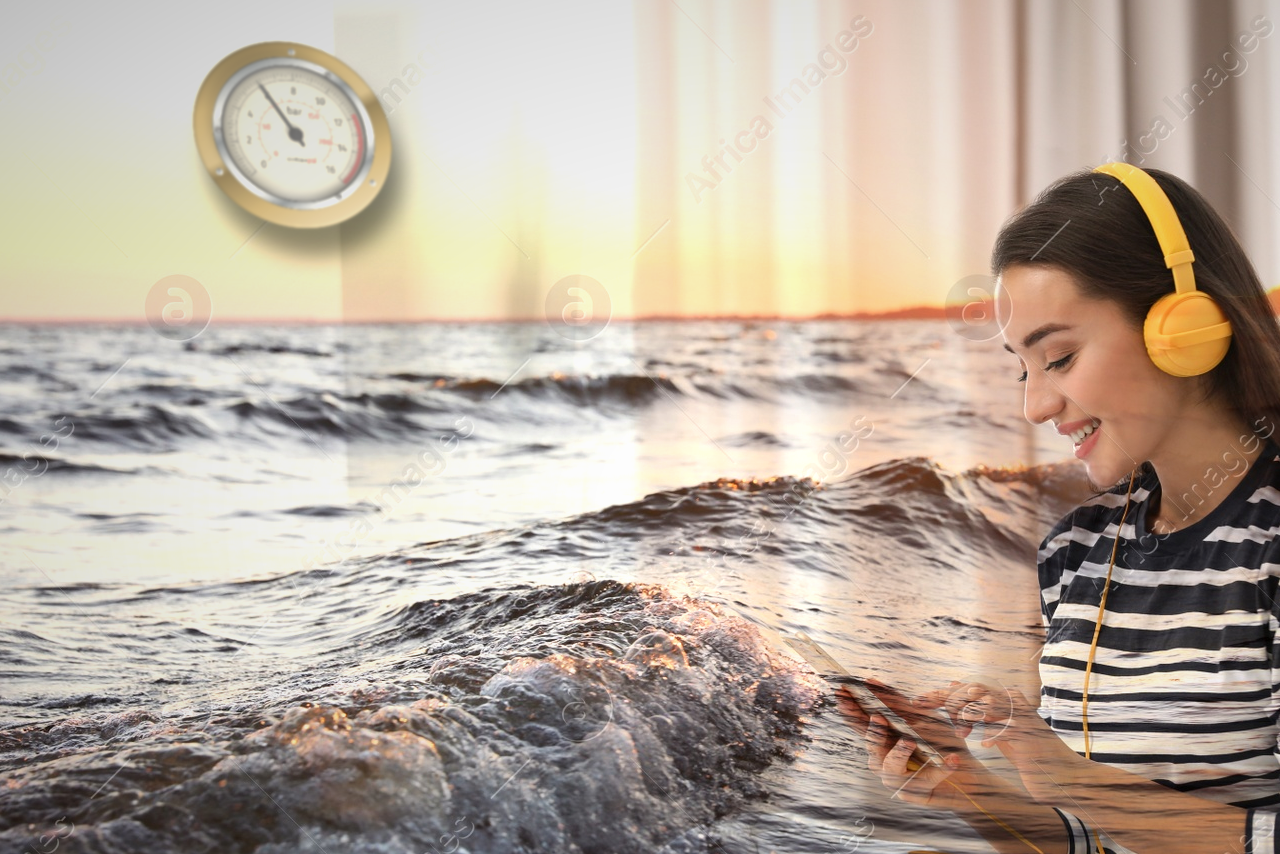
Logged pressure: 6 bar
